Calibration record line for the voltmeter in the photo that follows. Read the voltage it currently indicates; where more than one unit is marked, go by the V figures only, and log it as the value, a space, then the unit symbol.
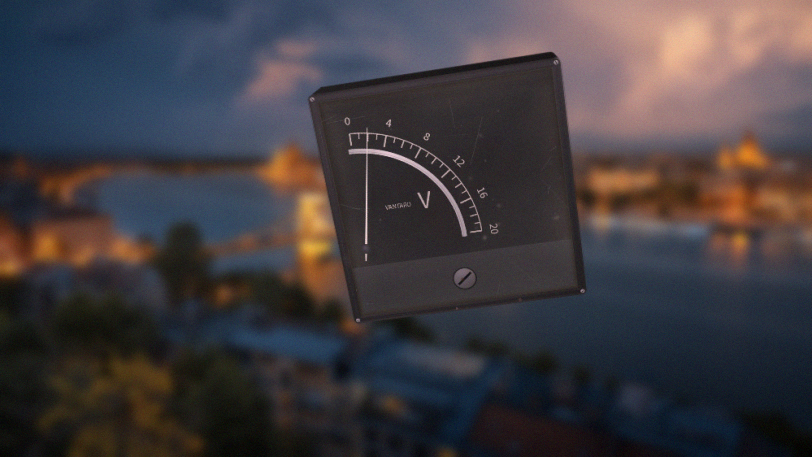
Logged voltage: 2 V
